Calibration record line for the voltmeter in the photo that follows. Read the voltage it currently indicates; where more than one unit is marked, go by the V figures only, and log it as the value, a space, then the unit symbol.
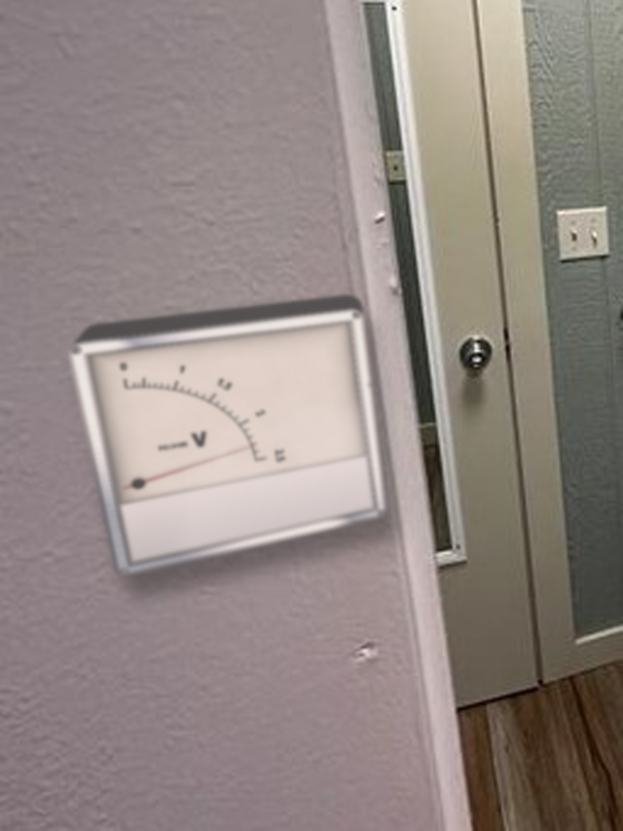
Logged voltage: 2.3 V
